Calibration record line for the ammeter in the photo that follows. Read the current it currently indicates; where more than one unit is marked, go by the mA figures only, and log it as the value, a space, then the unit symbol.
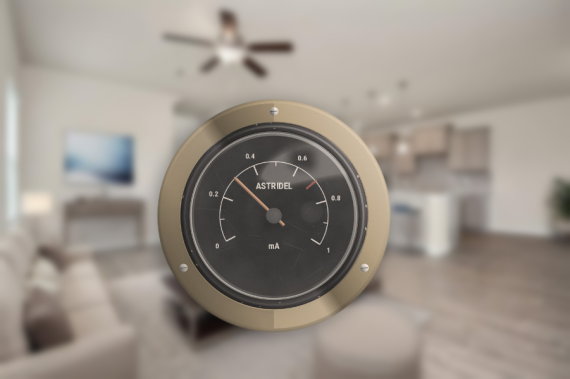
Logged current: 0.3 mA
